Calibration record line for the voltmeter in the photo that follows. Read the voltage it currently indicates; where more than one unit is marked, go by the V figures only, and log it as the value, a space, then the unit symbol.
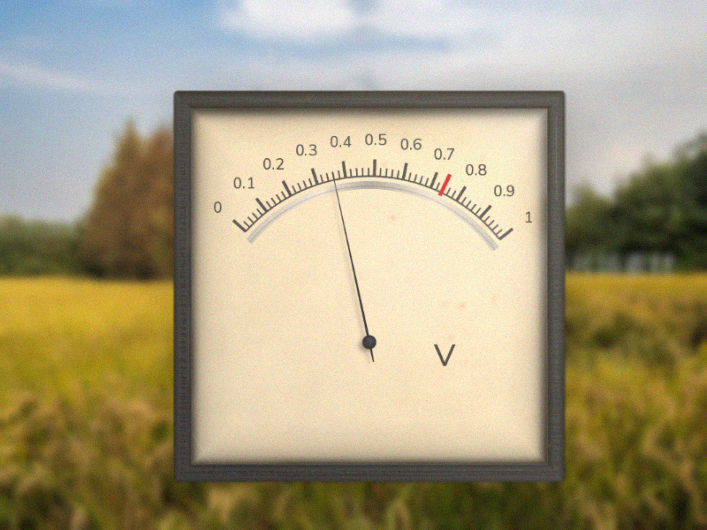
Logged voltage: 0.36 V
